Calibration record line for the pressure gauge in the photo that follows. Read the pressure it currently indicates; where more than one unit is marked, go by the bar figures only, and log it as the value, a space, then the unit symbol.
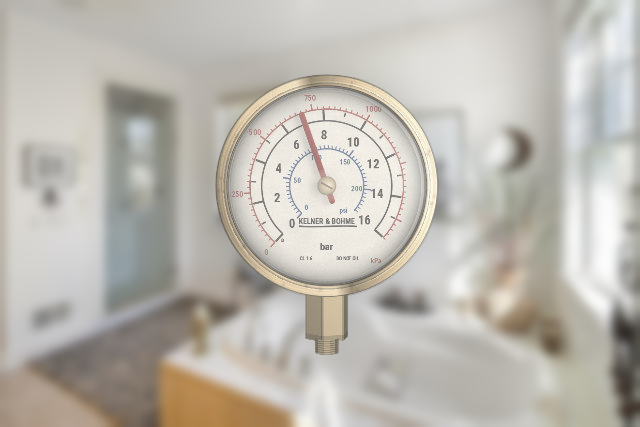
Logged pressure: 7 bar
